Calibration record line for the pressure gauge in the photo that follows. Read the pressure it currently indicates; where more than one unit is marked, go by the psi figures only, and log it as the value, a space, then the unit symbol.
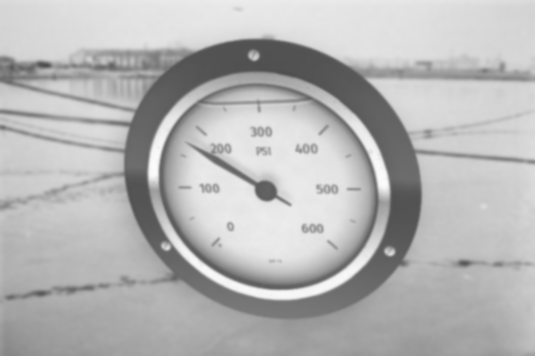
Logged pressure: 175 psi
